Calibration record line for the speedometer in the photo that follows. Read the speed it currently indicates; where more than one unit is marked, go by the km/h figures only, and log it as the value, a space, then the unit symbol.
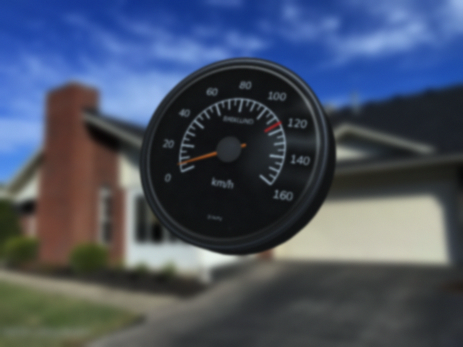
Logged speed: 5 km/h
